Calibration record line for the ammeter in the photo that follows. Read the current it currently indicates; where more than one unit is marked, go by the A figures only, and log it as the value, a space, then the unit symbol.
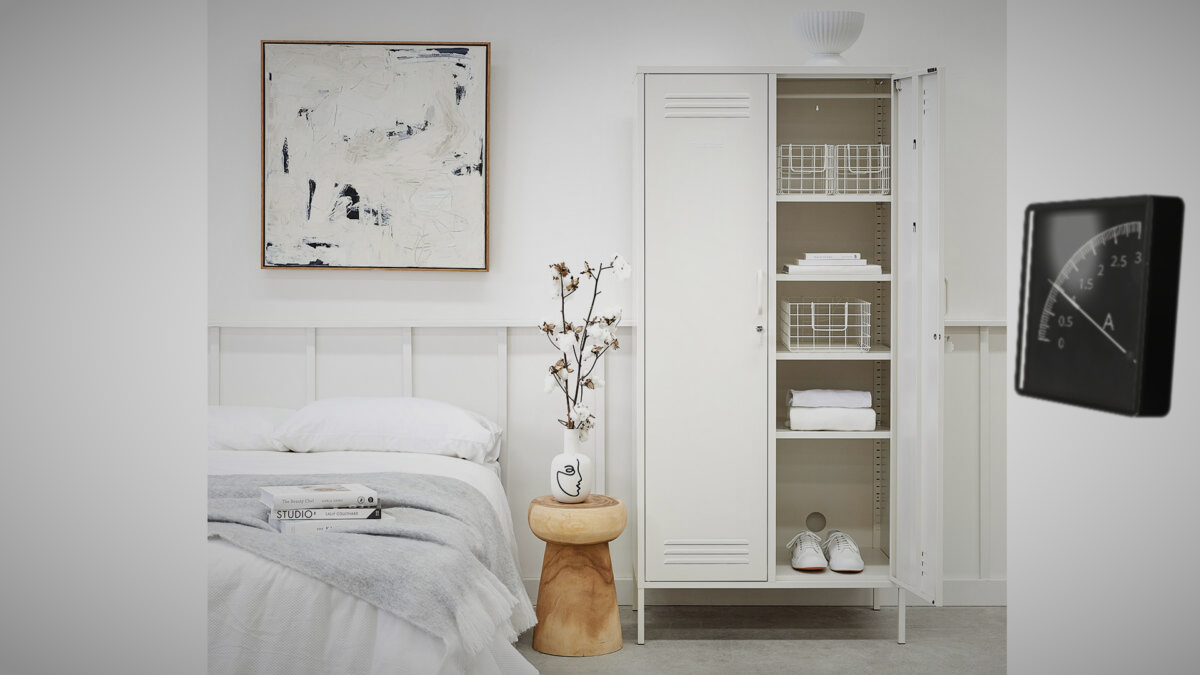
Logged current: 1 A
